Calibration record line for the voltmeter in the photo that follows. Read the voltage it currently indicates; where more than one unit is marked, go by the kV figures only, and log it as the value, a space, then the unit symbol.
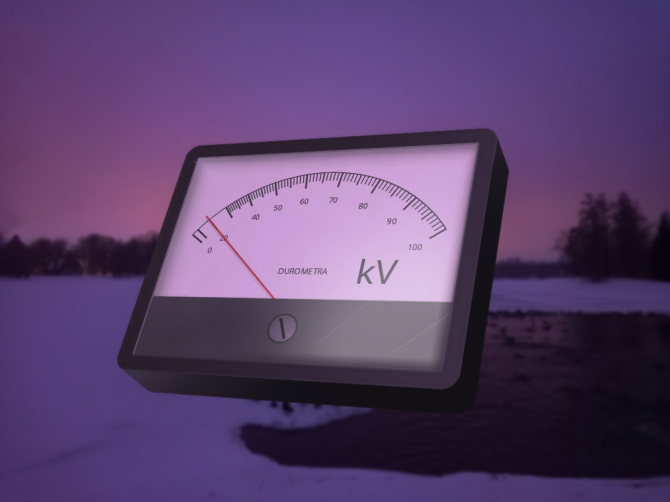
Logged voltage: 20 kV
